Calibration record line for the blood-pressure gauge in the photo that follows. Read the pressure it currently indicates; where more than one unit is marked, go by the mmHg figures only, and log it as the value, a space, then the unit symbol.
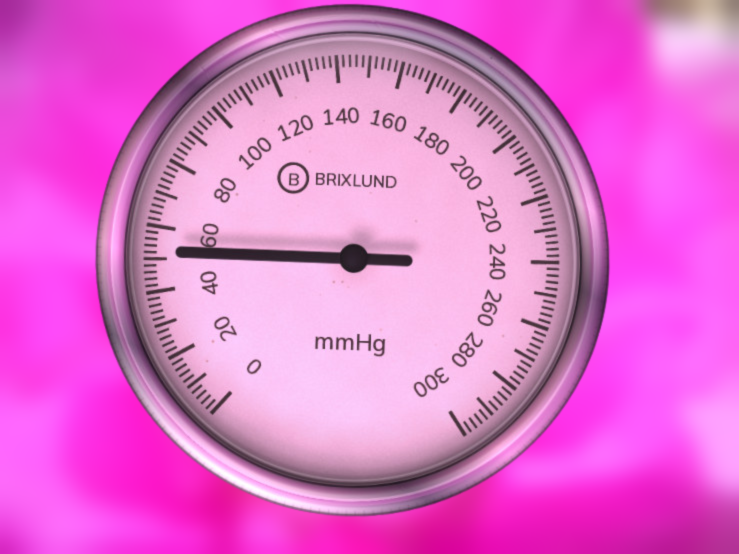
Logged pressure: 52 mmHg
